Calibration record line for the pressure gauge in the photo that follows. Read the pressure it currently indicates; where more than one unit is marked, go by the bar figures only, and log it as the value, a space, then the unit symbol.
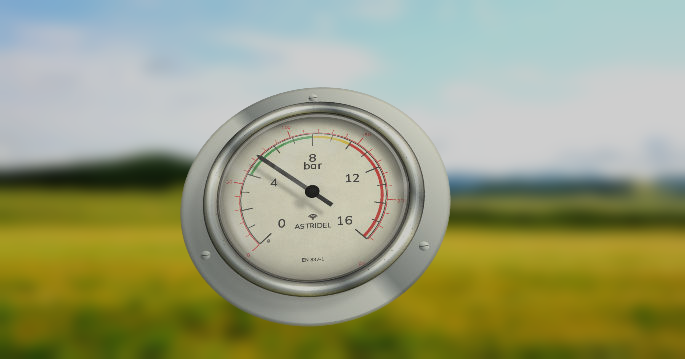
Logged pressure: 5 bar
